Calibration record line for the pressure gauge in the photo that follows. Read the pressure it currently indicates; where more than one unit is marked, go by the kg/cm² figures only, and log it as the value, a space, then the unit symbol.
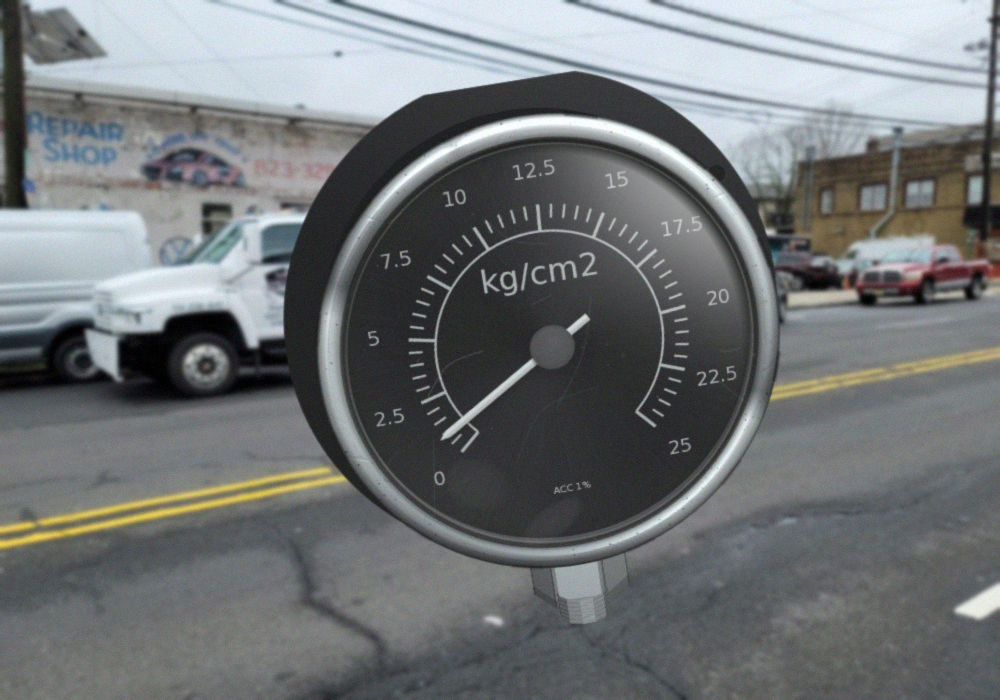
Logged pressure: 1 kg/cm²
